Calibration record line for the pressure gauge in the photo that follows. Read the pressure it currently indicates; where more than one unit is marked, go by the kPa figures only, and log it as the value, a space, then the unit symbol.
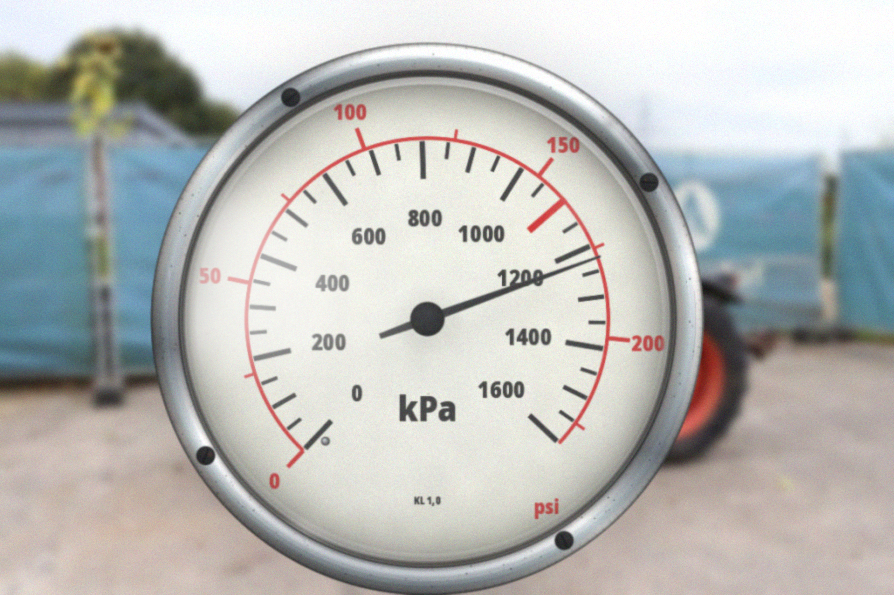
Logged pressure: 1225 kPa
